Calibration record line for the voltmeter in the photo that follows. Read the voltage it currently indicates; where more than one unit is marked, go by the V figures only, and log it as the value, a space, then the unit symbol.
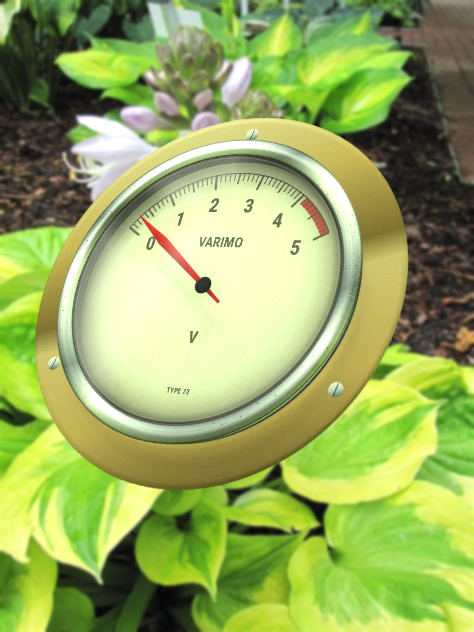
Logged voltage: 0.3 V
